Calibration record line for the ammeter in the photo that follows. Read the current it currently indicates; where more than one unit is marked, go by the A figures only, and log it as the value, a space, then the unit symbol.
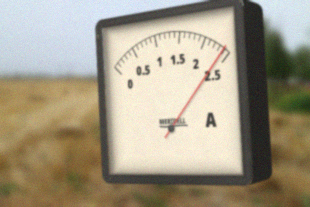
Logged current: 2.4 A
